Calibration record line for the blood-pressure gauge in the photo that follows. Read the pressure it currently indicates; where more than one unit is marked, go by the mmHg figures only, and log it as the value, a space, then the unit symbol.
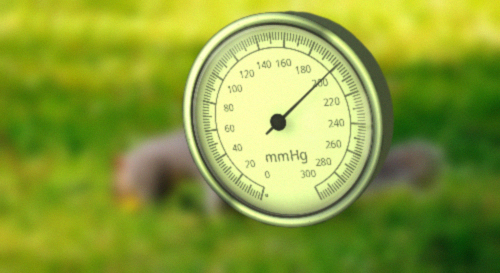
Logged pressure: 200 mmHg
